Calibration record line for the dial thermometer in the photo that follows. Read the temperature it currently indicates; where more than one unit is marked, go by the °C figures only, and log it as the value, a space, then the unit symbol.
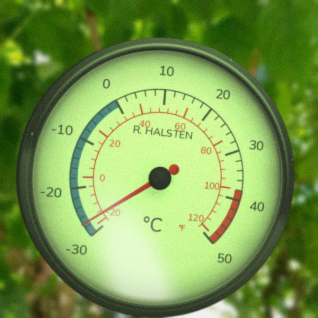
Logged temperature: -27 °C
